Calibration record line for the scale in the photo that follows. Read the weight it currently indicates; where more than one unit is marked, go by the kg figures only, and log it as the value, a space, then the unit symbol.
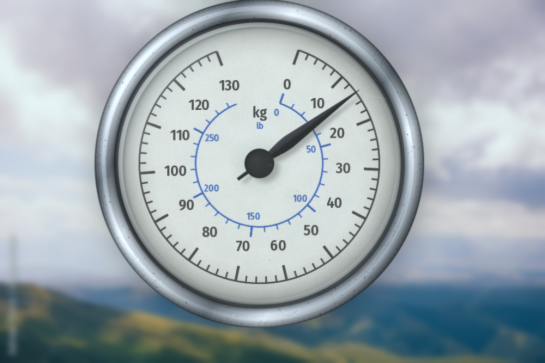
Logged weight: 14 kg
